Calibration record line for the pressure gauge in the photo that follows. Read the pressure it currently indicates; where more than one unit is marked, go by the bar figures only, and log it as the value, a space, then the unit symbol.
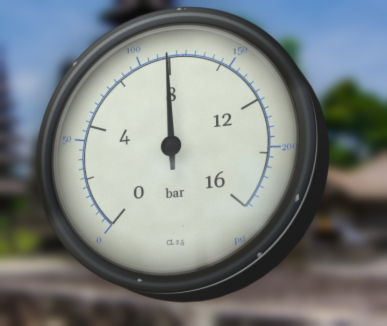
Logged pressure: 8 bar
